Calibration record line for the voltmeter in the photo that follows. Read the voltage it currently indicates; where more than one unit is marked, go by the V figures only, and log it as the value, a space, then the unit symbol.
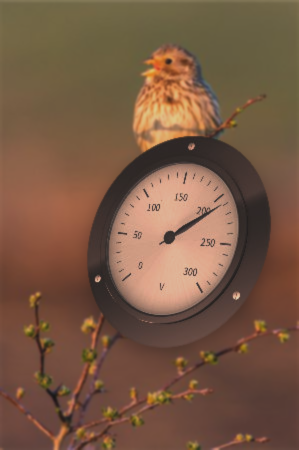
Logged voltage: 210 V
